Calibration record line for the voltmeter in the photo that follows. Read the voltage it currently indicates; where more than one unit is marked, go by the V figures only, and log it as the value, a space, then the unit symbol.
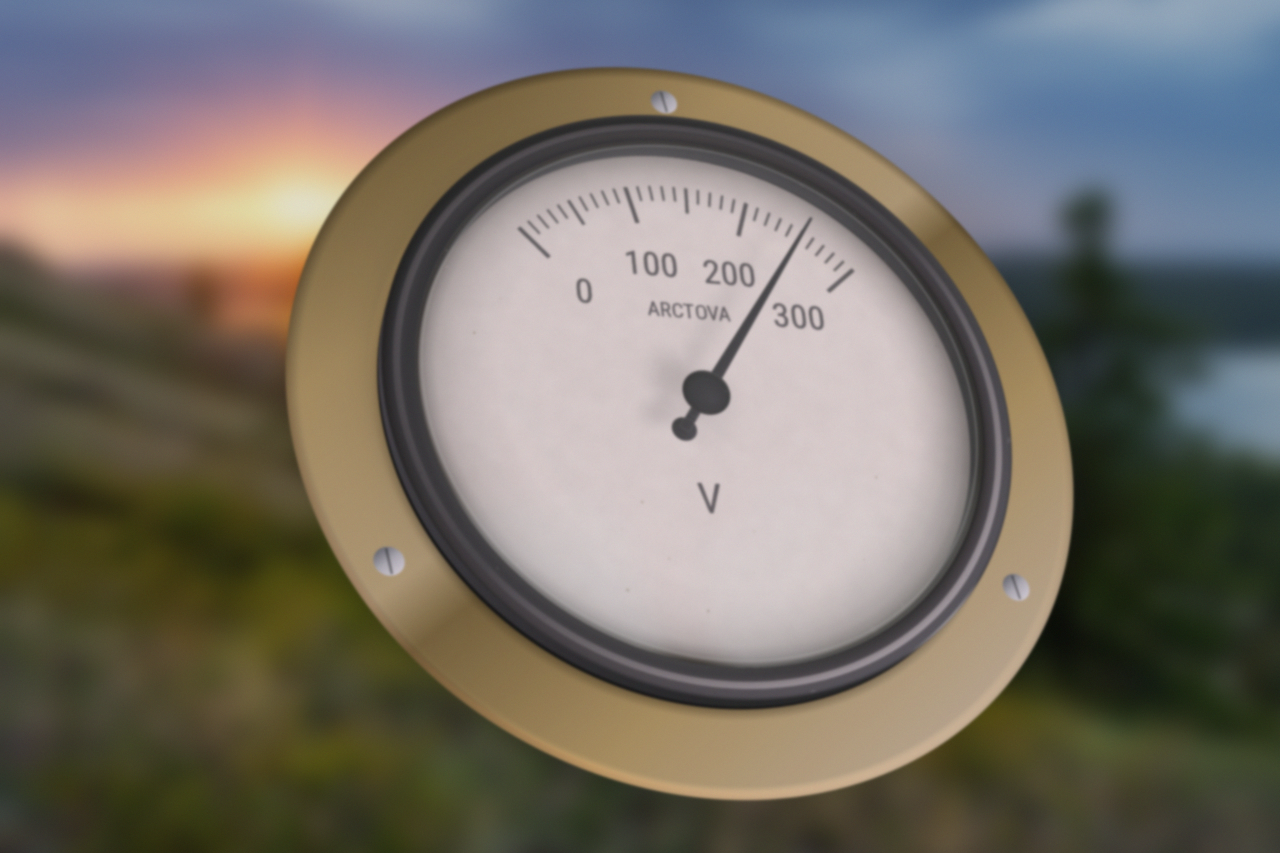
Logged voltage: 250 V
